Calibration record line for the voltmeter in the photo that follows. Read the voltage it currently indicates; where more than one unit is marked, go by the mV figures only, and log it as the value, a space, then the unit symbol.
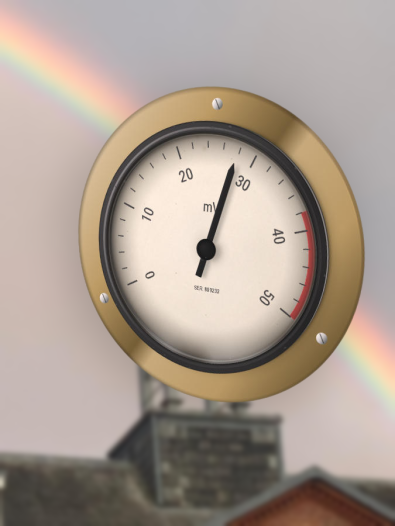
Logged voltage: 28 mV
